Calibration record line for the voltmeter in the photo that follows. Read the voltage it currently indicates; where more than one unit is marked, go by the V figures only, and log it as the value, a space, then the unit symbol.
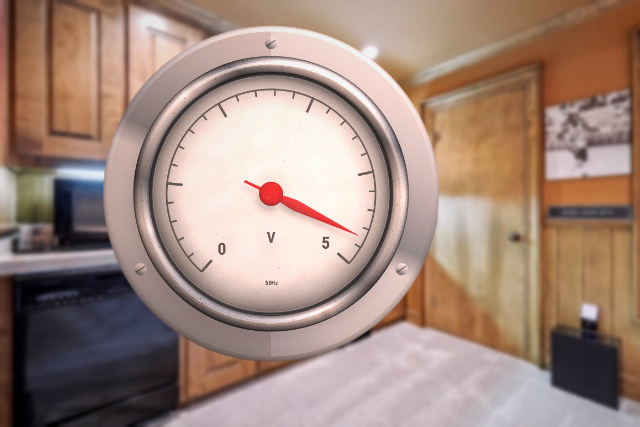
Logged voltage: 4.7 V
